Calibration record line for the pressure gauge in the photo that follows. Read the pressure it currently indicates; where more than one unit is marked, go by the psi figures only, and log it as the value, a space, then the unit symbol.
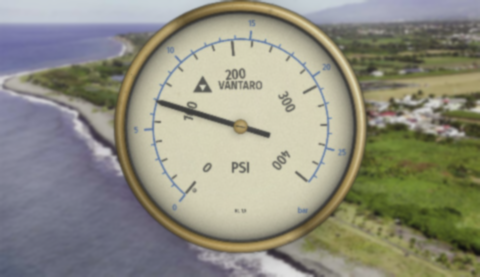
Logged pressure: 100 psi
